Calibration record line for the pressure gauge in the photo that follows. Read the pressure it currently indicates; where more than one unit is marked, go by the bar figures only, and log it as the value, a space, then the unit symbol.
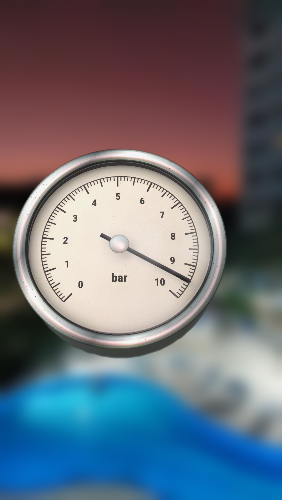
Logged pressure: 9.5 bar
